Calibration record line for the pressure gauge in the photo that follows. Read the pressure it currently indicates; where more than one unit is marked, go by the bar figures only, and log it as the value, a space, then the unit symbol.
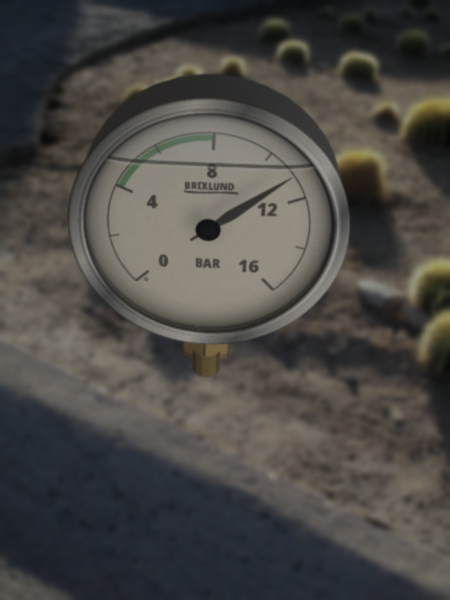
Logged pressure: 11 bar
